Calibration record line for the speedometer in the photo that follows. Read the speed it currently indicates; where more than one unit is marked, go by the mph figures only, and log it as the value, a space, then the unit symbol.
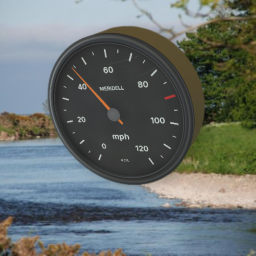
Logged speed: 45 mph
